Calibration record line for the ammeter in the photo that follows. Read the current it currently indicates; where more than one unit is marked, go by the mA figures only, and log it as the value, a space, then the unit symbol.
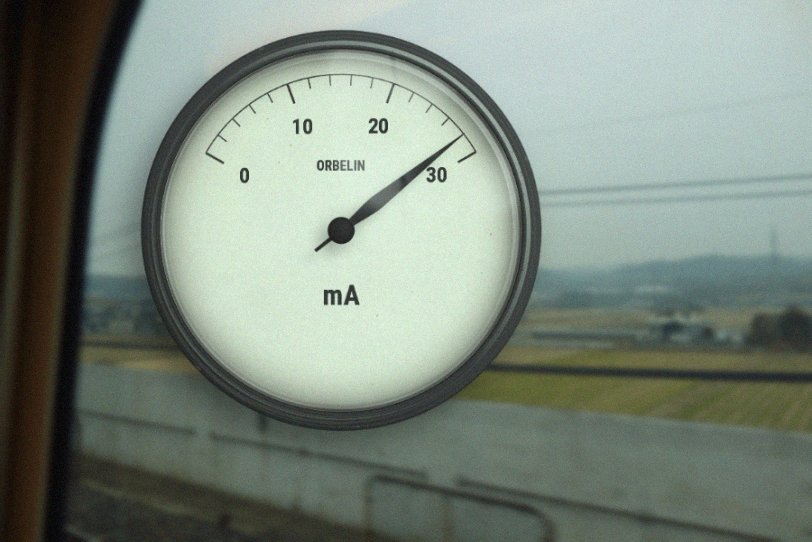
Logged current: 28 mA
